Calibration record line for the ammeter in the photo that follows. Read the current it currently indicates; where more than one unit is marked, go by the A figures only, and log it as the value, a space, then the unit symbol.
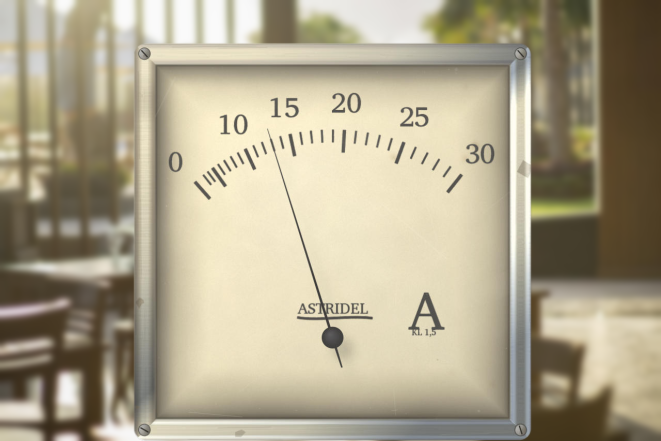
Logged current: 13 A
